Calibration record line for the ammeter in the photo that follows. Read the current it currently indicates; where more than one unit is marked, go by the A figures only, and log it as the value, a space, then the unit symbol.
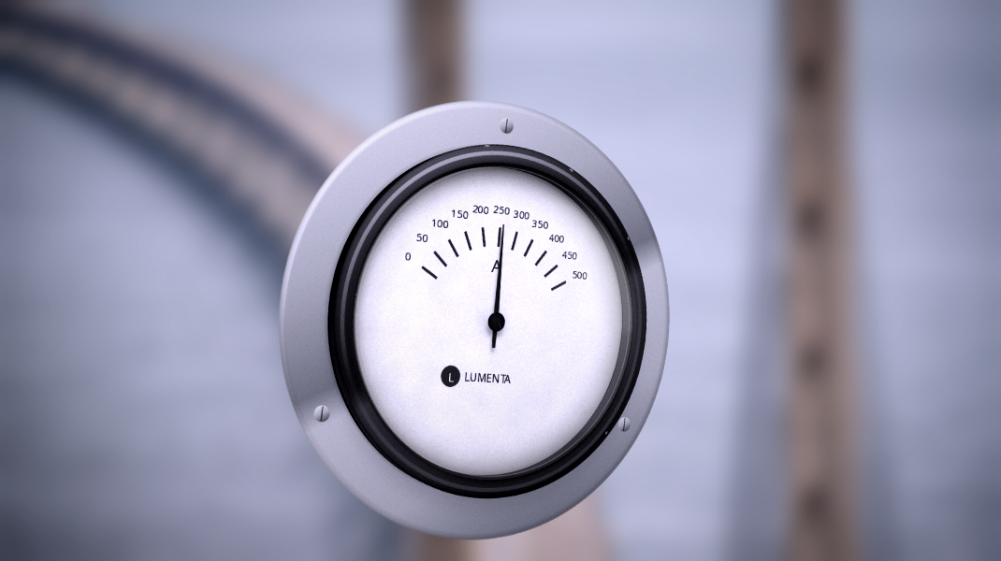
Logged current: 250 A
